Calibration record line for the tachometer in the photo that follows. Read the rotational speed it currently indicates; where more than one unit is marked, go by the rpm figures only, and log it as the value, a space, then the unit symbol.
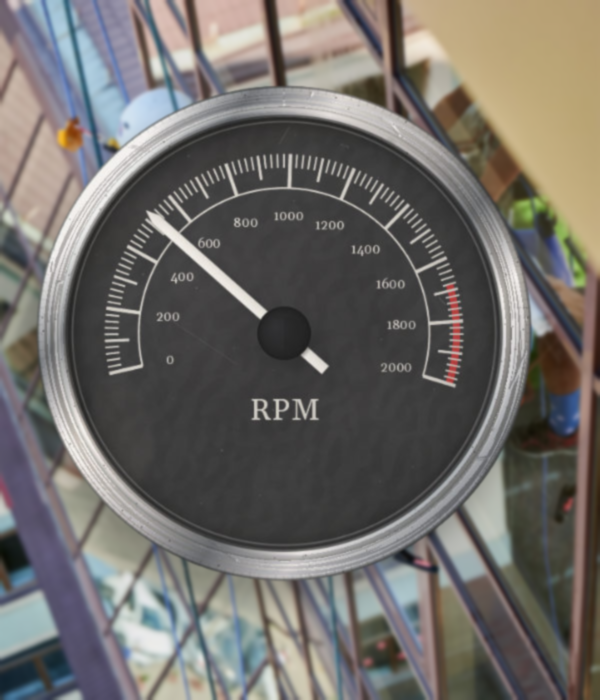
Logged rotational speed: 520 rpm
